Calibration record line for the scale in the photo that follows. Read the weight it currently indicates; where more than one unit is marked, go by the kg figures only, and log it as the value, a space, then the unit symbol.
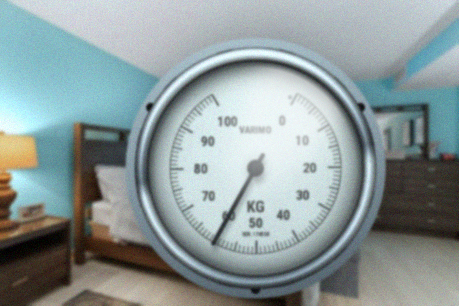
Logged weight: 60 kg
